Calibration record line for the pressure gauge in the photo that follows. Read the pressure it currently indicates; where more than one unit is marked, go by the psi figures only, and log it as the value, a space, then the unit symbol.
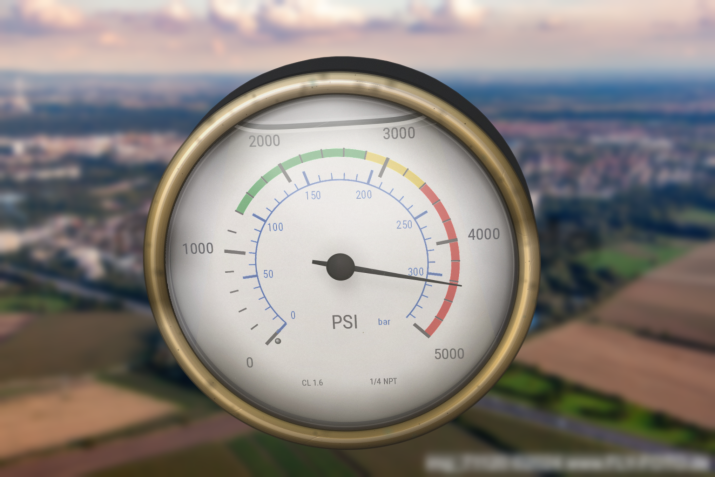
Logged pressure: 4400 psi
